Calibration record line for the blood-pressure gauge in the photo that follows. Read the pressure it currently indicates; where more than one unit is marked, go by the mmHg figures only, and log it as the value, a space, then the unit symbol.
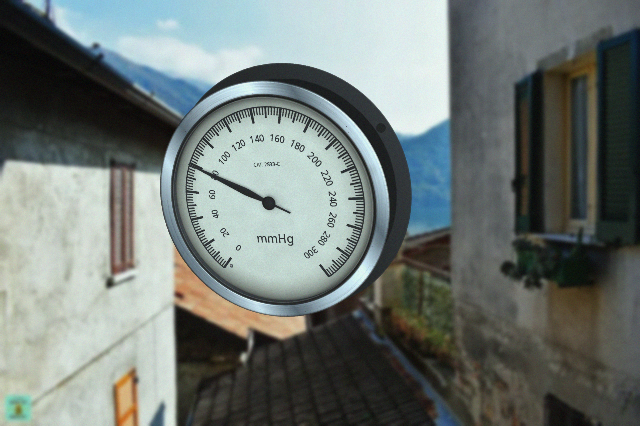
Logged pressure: 80 mmHg
